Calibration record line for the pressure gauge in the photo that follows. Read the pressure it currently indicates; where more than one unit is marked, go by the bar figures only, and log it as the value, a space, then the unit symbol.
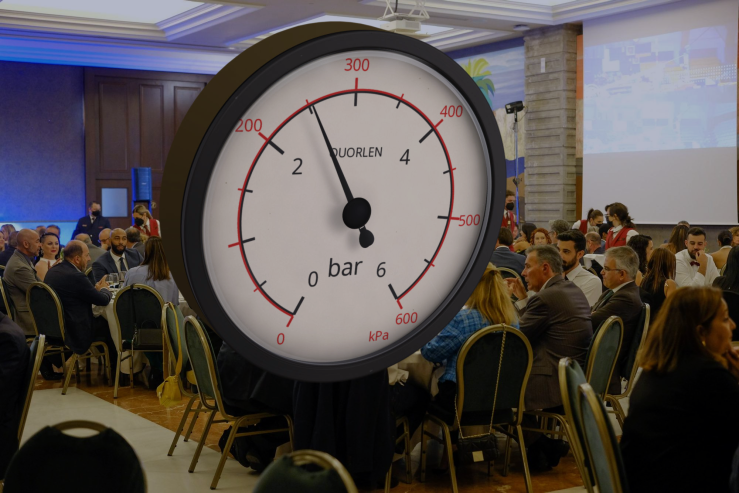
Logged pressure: 2.5 bar
